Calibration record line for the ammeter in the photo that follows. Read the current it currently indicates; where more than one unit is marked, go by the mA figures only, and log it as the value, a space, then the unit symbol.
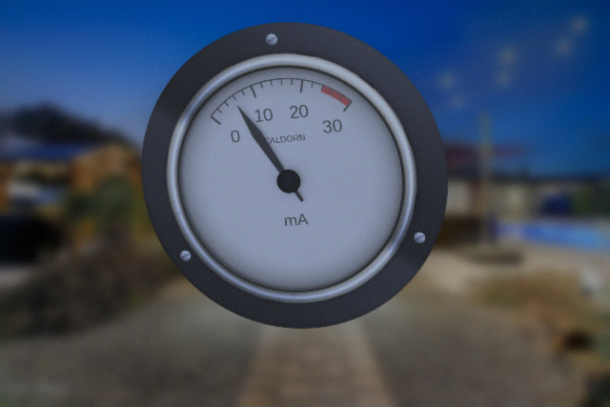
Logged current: 6 mA
